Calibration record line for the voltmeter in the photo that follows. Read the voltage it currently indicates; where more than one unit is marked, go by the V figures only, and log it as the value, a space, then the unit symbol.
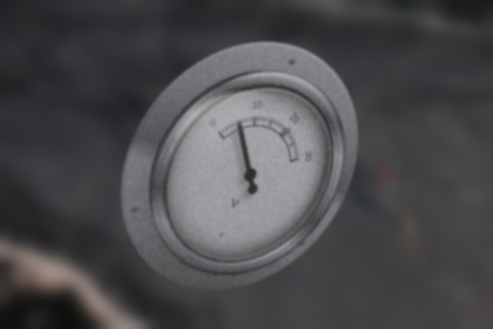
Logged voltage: 5 V
